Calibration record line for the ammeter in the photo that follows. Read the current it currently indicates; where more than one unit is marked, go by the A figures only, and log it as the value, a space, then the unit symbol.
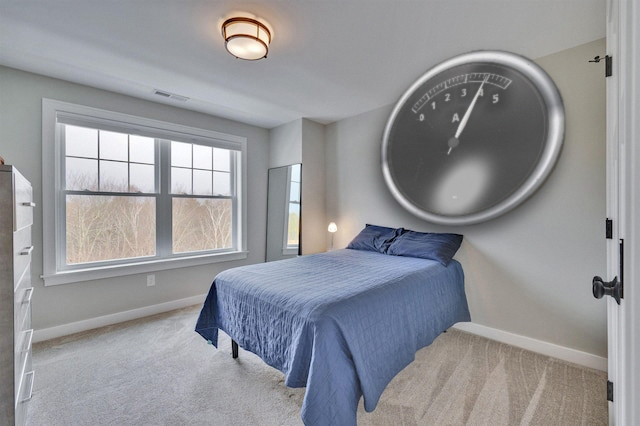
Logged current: 4 A
